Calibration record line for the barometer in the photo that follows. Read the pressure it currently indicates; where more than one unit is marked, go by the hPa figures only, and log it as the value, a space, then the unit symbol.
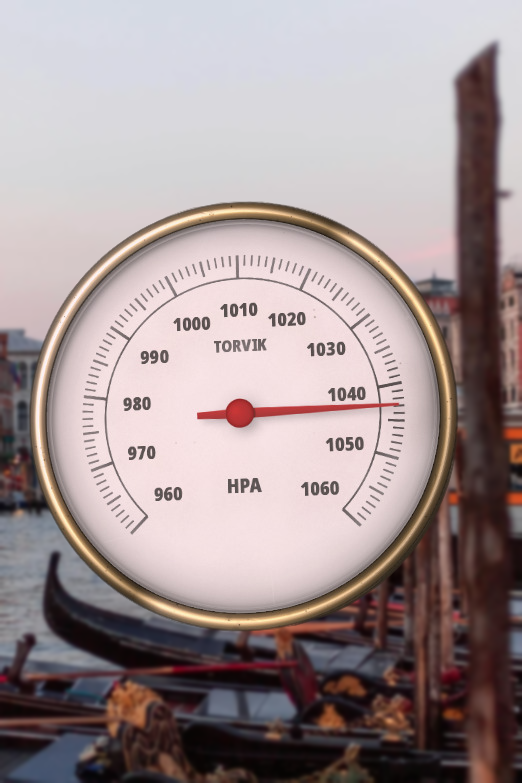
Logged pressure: 1043 hPa
